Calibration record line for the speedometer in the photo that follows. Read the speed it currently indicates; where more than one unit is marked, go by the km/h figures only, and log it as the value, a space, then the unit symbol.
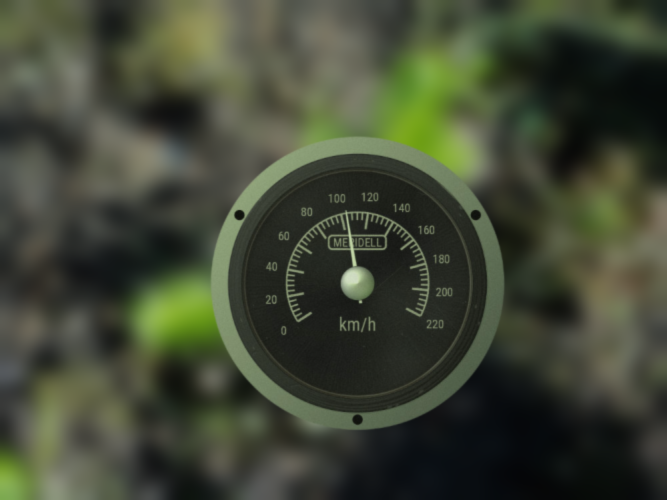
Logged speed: 104 km/h
